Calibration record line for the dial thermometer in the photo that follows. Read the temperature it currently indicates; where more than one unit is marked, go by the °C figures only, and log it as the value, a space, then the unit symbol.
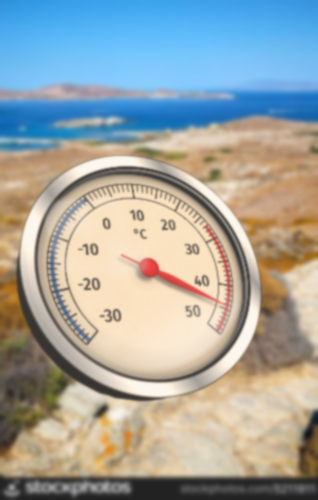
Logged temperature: 45 °C
